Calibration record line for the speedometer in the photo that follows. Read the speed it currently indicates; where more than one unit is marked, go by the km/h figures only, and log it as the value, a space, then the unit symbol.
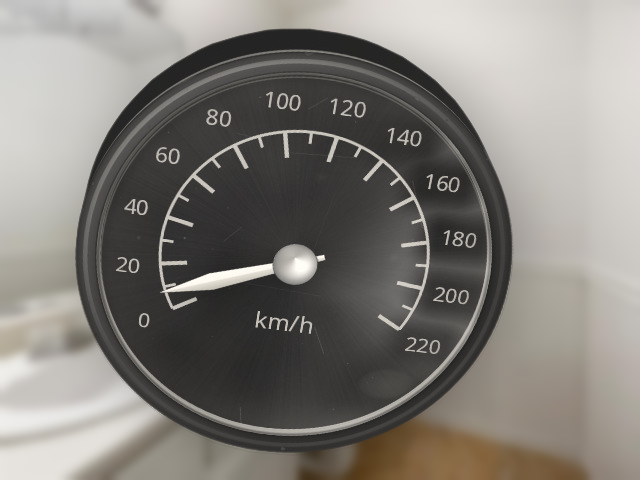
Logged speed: 10 km/h
